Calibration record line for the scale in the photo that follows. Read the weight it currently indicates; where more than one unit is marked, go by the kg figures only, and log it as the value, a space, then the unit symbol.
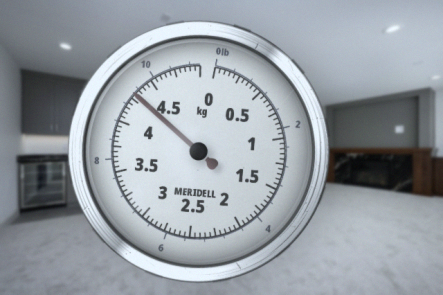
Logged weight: 4.3 kg
